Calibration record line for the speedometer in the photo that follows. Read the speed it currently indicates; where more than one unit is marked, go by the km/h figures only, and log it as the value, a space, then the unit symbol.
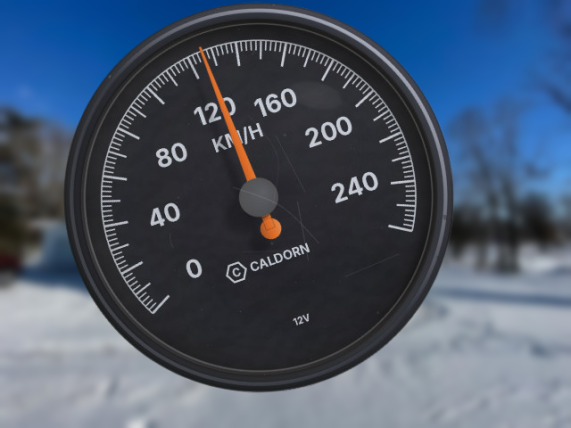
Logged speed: 126 km/h
